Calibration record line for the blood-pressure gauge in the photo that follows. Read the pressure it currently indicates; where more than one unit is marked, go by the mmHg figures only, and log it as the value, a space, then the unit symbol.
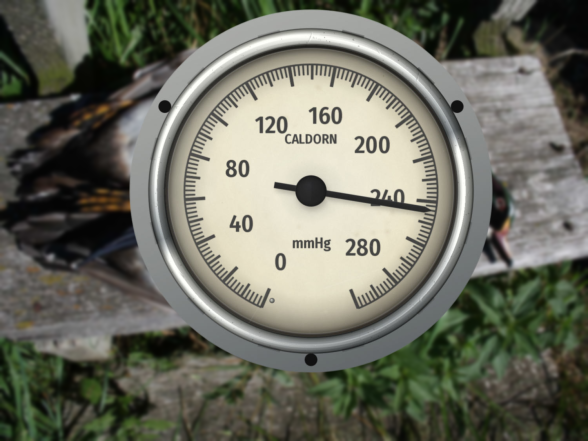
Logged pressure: 244 mmHg
